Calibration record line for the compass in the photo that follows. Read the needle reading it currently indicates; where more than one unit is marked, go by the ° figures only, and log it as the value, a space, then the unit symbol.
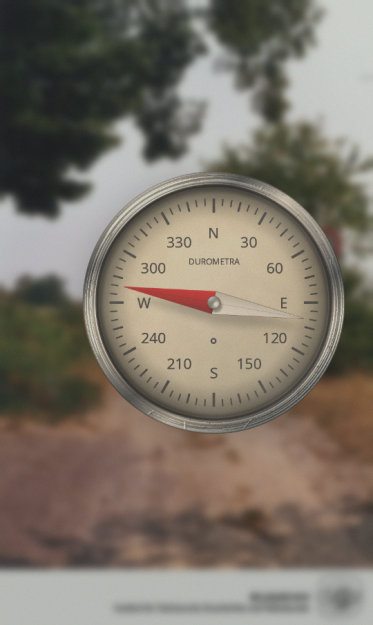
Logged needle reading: 280 °
